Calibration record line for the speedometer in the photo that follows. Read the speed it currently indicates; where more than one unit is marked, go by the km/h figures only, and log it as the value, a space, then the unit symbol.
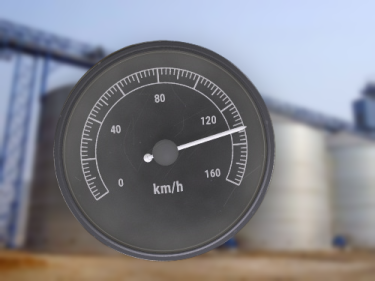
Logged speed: 132 km/h
